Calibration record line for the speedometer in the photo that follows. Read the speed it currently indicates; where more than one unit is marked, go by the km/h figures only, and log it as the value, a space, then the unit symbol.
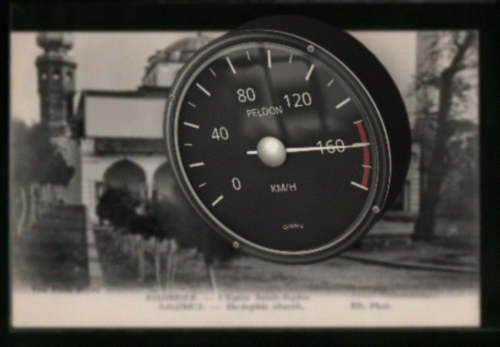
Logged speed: 160 km/h
